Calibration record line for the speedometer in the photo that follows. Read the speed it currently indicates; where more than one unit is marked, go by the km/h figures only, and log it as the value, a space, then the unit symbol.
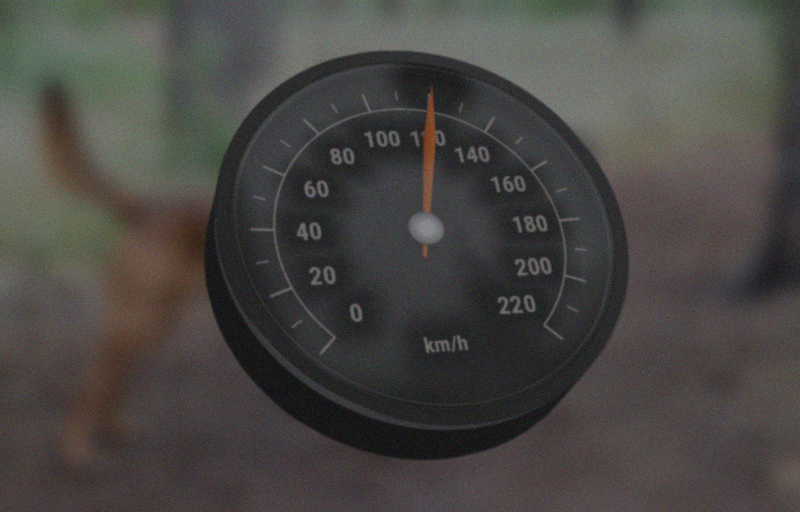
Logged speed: 120 km/h
